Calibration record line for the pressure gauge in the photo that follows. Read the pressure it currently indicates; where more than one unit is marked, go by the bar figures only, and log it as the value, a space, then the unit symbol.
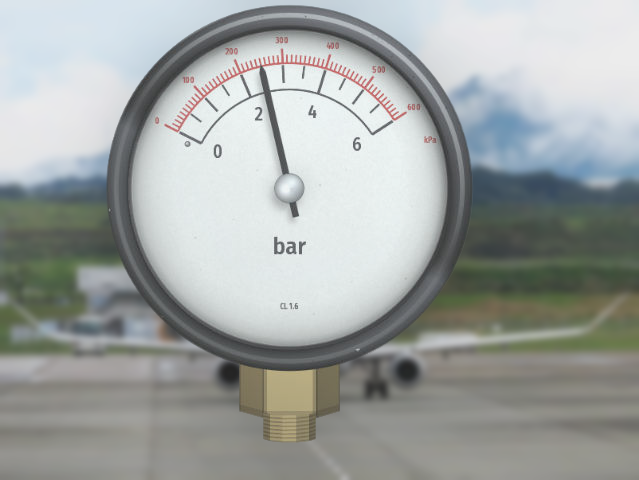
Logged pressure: 2.5 bar
